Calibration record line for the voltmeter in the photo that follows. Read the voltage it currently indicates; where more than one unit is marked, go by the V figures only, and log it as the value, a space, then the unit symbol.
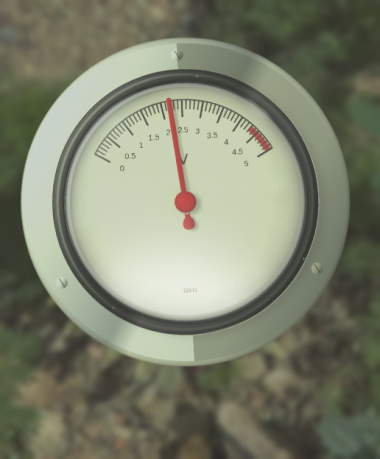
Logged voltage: 2.2 V
